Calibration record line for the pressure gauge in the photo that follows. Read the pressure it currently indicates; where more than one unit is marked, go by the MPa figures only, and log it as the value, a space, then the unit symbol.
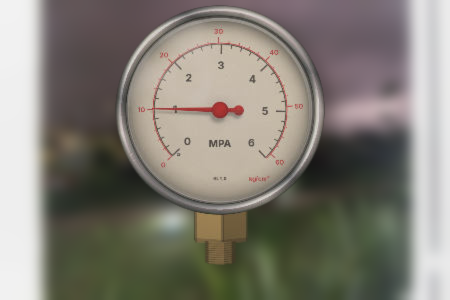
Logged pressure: 1 MPa
